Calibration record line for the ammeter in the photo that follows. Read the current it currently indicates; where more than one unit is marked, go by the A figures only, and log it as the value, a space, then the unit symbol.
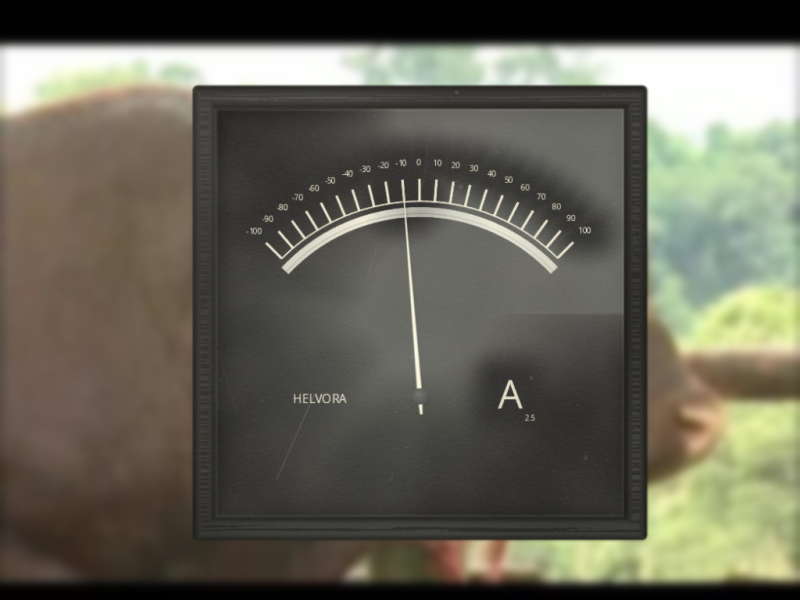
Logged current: -10 A
